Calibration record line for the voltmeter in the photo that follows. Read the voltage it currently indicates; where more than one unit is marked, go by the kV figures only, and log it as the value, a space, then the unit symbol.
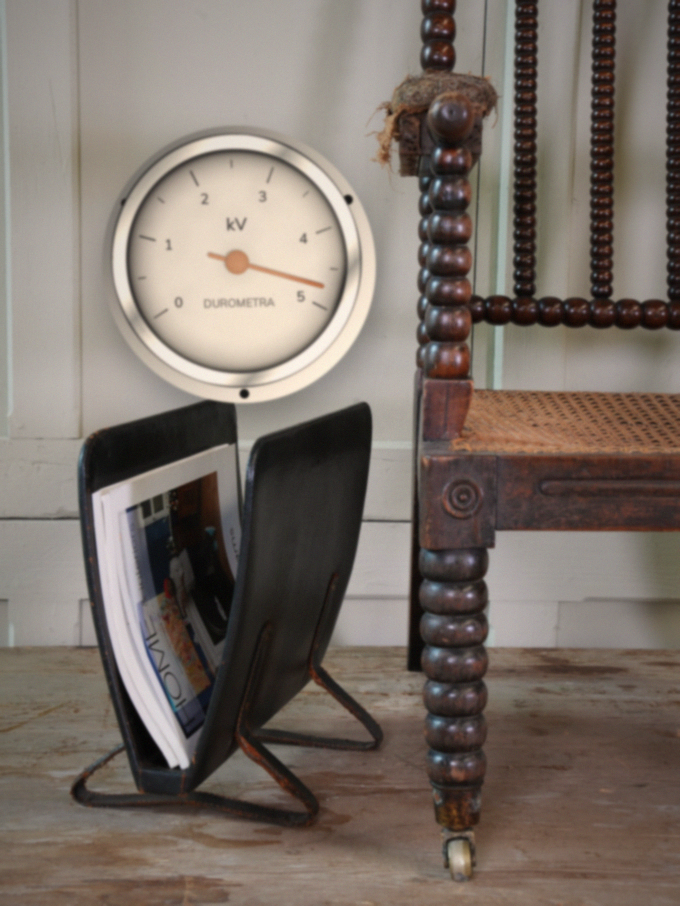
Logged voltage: 4.75 kV
